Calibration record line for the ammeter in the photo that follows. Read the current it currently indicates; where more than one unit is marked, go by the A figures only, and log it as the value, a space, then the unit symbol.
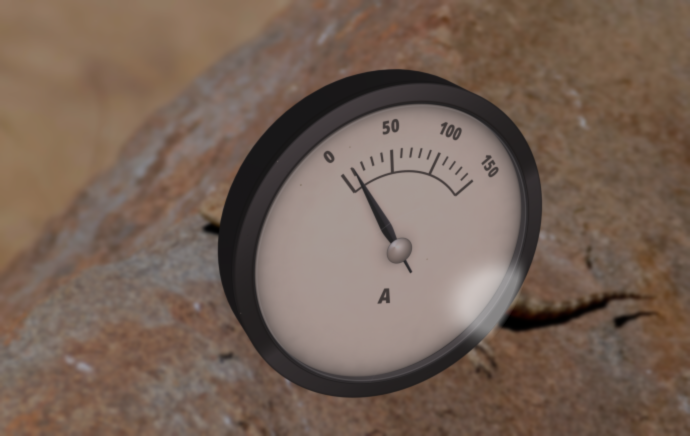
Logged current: 10 A
